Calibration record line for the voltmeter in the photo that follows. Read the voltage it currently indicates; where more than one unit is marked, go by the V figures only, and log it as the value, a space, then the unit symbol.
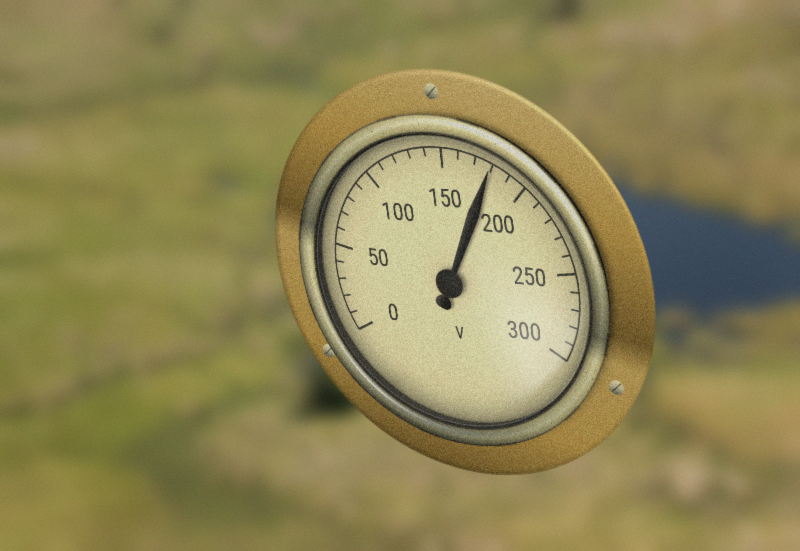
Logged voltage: 180 V
